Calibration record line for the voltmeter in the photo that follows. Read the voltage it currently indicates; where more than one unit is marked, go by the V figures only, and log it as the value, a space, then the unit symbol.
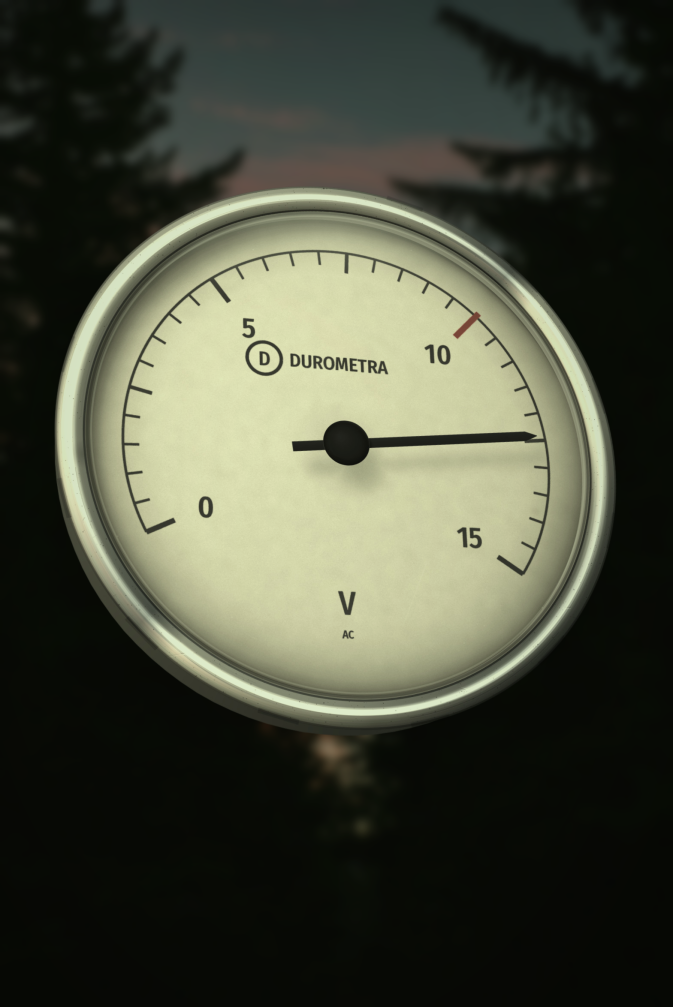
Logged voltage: 12.5 V
